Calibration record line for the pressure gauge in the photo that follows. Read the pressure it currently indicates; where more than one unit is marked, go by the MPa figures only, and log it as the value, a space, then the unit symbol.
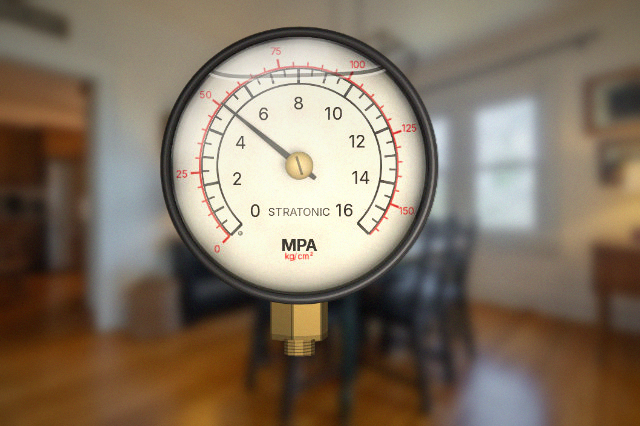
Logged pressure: 5 MPa
